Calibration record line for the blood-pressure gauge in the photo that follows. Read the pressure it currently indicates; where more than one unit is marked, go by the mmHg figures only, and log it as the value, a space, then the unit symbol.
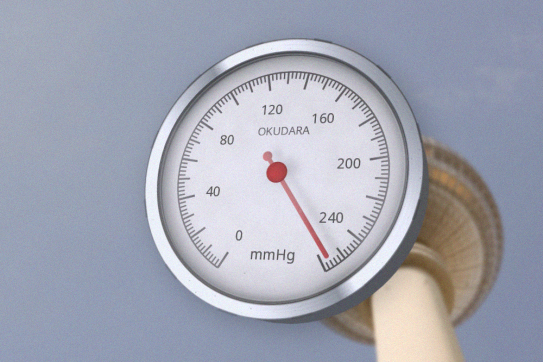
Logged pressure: 256 mmHg
